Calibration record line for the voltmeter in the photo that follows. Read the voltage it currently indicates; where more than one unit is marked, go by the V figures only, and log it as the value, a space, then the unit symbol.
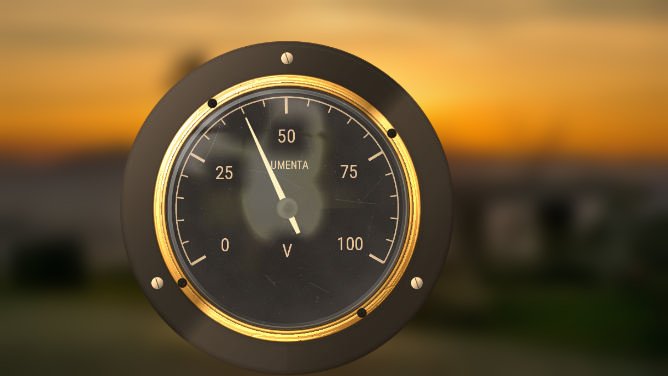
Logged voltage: 40 V
